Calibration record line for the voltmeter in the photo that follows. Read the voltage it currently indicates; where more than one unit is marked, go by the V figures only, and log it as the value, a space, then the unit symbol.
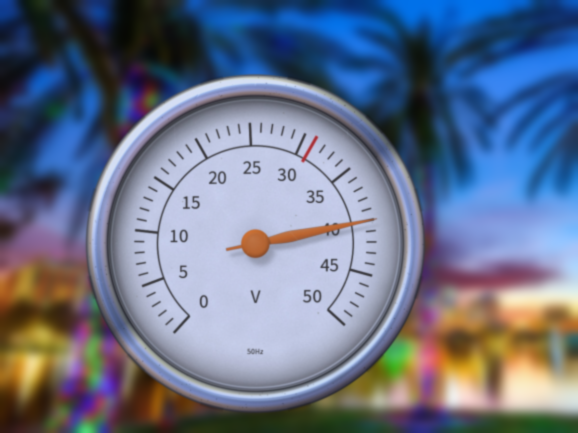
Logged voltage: 40 V
